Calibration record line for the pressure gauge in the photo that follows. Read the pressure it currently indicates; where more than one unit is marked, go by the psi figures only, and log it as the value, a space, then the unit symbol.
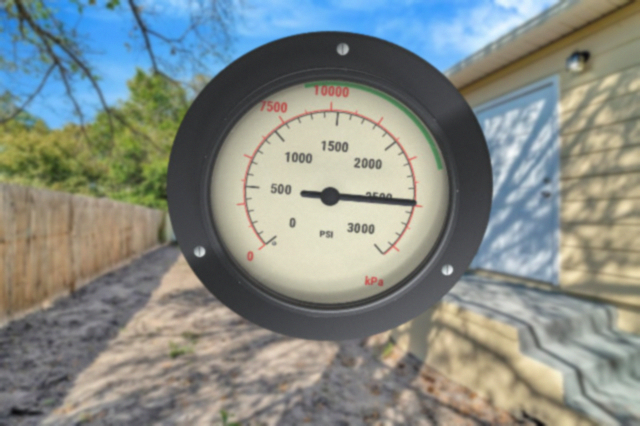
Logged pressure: 2500 psi
